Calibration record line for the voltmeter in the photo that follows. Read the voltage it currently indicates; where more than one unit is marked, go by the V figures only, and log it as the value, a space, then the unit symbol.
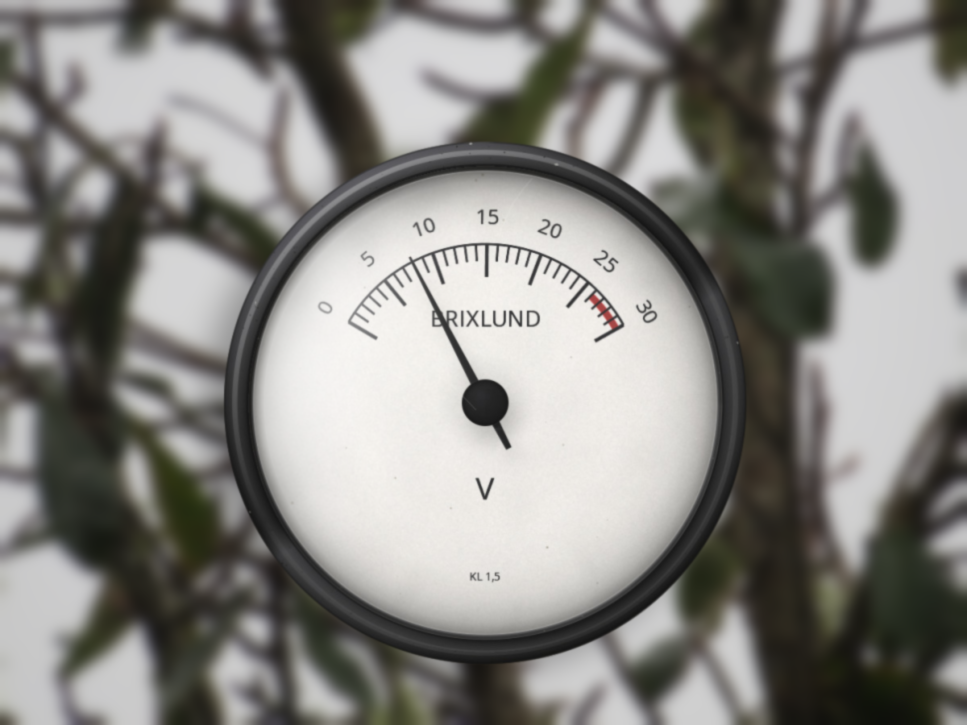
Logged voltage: 8 V
